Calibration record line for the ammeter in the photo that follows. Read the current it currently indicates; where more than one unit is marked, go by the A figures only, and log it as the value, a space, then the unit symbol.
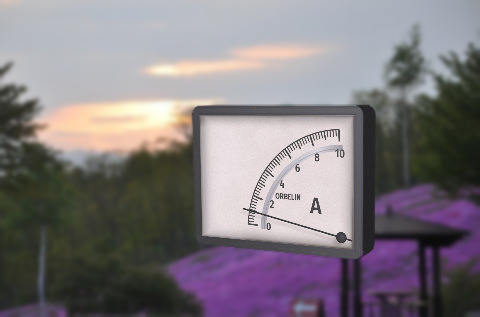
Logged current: 1 A
